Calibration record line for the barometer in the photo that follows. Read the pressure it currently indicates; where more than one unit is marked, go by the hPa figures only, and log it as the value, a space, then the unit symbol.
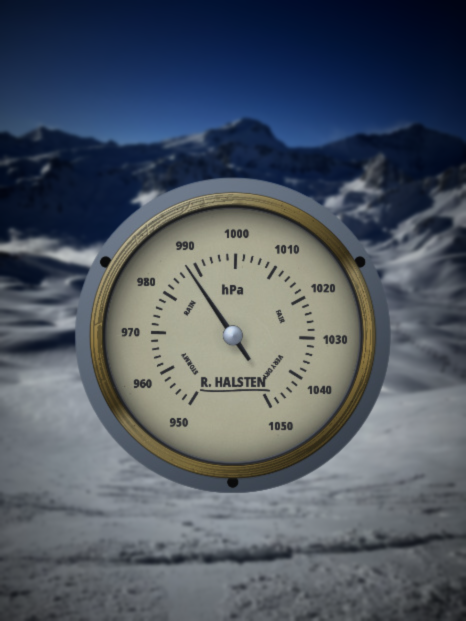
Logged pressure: 988 hPa
